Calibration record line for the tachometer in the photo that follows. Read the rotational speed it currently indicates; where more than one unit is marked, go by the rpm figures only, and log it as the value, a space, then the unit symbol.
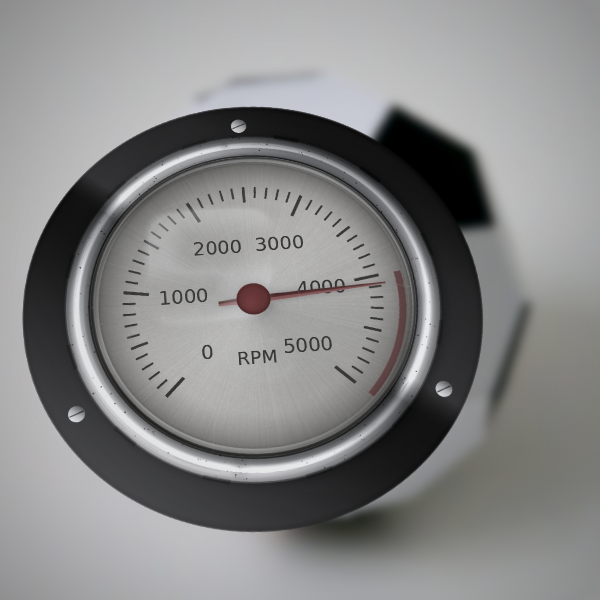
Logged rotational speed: 4100 rpm
